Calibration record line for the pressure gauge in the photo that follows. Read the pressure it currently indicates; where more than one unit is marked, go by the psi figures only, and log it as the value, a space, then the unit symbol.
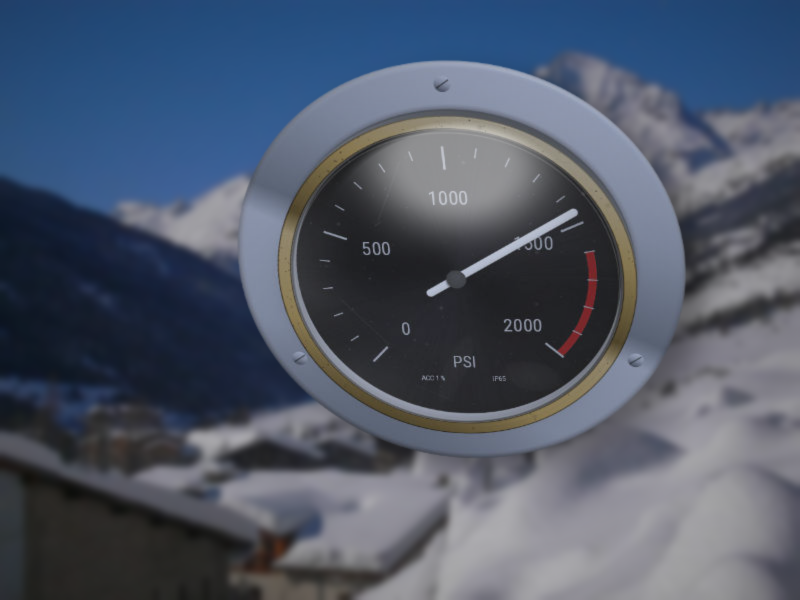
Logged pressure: 1450 psi
